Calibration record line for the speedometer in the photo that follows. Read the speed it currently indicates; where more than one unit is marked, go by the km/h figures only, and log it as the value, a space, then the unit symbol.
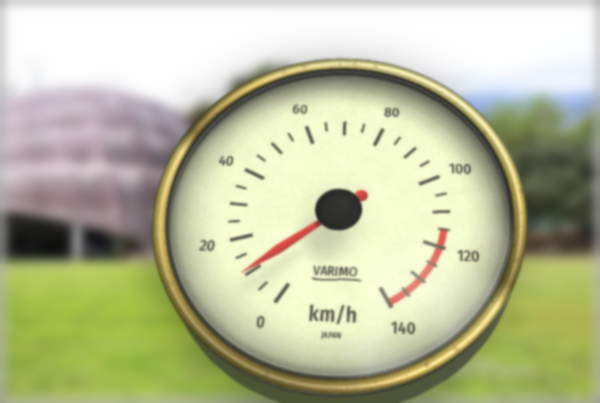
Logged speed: 10 km/h
